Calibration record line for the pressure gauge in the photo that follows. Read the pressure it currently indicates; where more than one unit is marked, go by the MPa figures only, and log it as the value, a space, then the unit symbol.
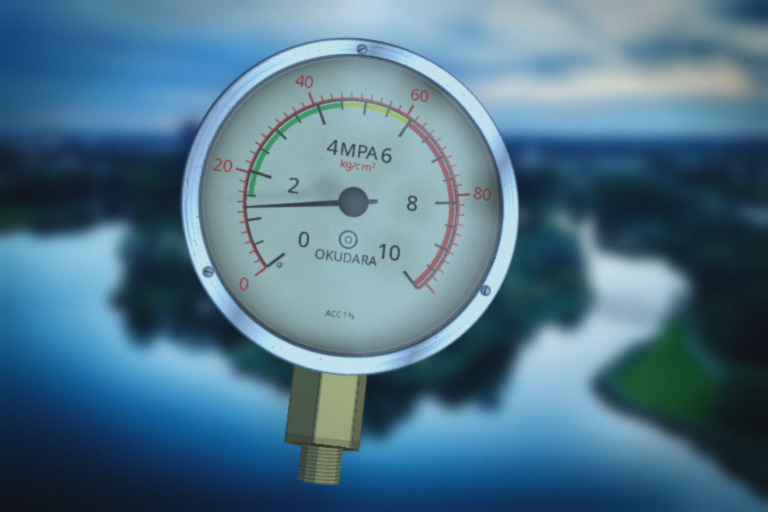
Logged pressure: 1.25 MPa
